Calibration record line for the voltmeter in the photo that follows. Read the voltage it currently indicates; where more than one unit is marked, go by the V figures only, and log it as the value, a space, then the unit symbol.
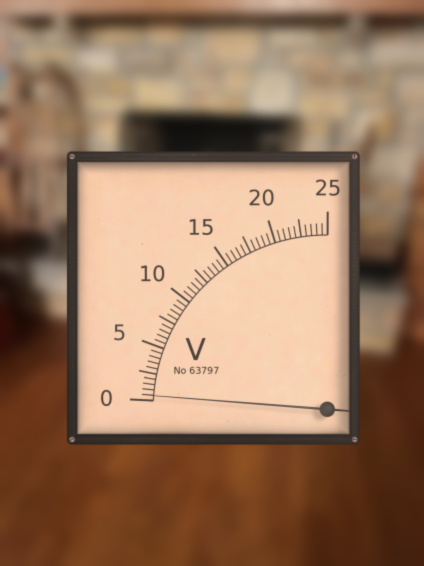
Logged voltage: 0.5 V
